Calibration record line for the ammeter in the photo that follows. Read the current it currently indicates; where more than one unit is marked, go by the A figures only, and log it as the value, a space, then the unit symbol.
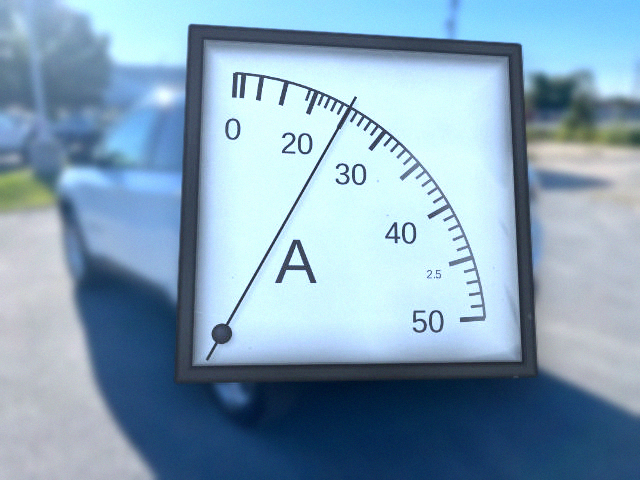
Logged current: 25 A
